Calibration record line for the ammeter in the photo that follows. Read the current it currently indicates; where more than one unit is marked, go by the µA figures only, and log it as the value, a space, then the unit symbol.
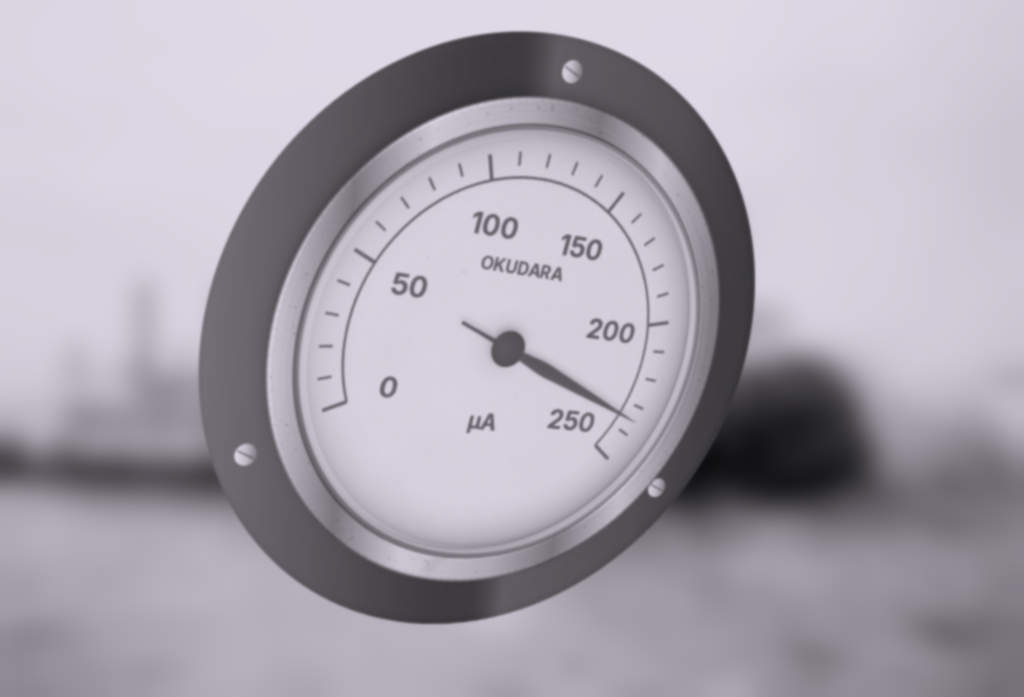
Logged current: 235 µA
